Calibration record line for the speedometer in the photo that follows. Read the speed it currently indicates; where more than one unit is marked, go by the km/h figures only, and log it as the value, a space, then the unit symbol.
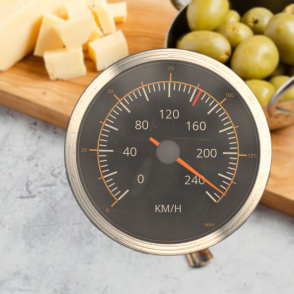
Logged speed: 232 km/h
